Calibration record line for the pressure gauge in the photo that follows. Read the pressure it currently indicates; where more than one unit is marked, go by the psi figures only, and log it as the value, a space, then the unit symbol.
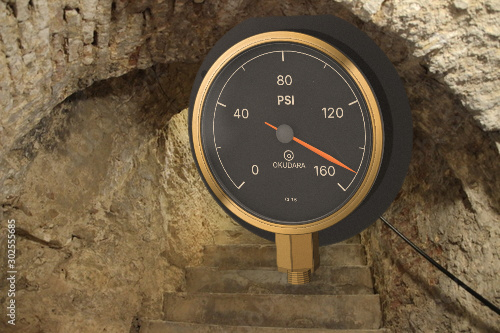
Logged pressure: 150 psi
